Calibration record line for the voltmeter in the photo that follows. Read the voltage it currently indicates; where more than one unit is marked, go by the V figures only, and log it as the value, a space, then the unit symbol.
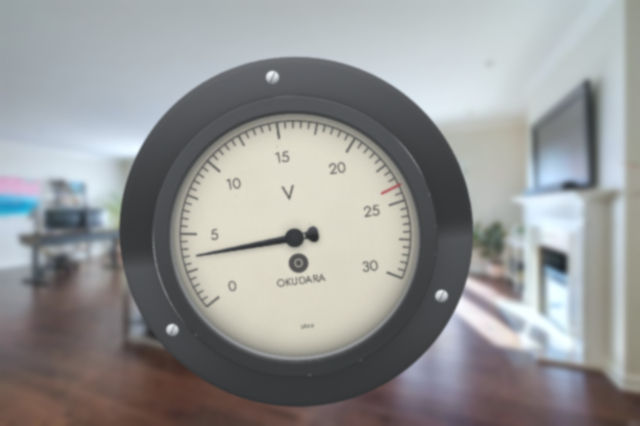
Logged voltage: 3.5 V
